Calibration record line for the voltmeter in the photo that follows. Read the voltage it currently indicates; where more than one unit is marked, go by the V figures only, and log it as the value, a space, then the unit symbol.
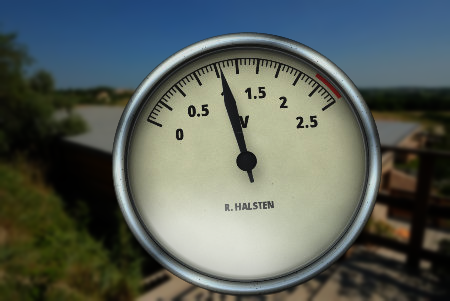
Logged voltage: 1.05 V
